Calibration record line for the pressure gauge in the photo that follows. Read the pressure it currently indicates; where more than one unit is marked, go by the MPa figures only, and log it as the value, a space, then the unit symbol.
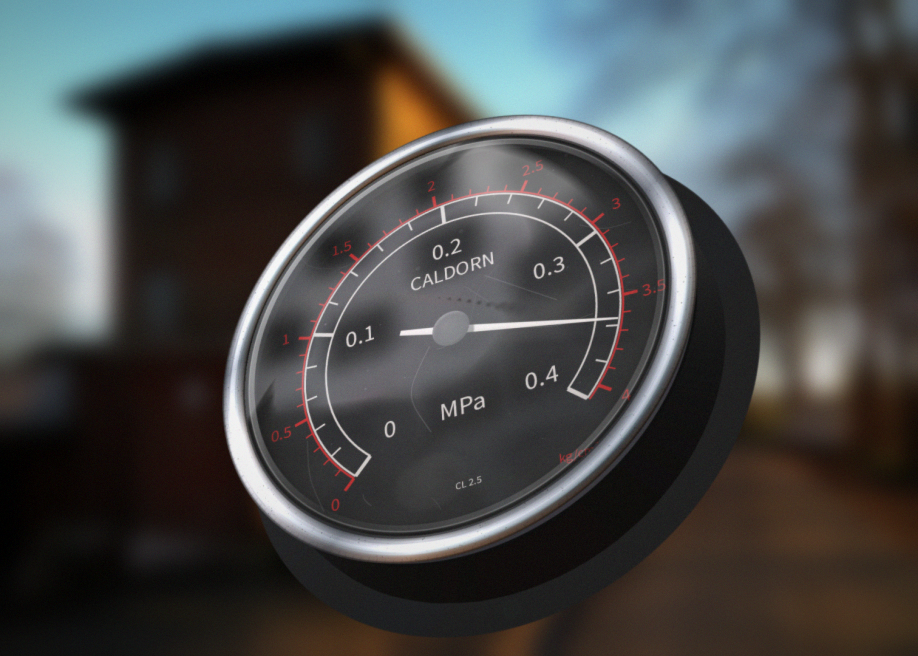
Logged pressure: 0.36 MPa
